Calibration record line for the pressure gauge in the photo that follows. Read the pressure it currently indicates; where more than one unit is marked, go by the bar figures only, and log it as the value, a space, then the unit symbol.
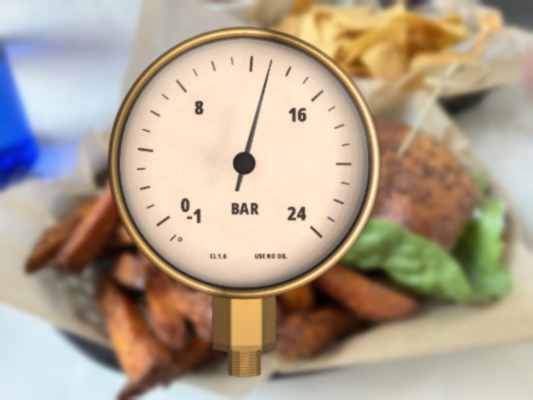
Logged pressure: 13 bar
